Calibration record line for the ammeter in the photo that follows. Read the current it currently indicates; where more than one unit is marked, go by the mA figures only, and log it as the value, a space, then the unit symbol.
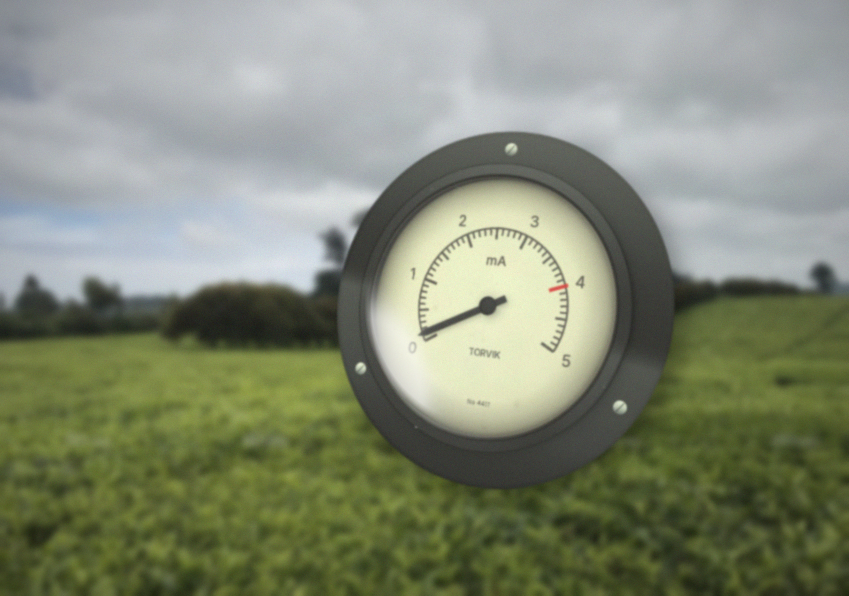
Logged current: 0.1 mA
